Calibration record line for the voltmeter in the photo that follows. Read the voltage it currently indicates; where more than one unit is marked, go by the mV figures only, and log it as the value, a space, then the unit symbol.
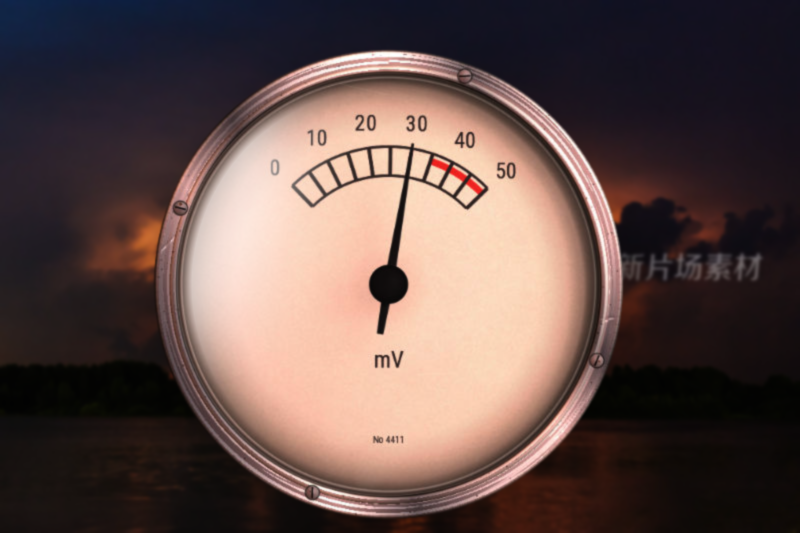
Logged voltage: 30 mV
